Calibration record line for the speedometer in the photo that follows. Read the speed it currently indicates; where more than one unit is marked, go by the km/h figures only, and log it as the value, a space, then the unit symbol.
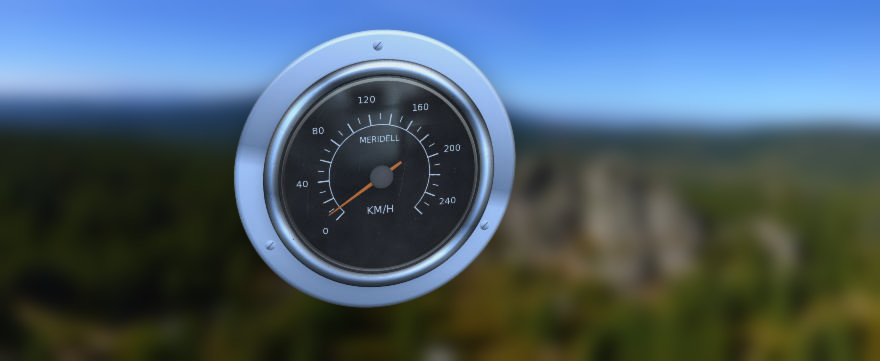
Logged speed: 10 km/h
